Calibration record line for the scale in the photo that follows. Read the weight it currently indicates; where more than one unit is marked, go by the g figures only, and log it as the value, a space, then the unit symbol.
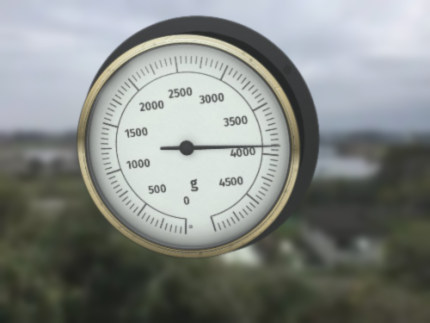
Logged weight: 3900 g
